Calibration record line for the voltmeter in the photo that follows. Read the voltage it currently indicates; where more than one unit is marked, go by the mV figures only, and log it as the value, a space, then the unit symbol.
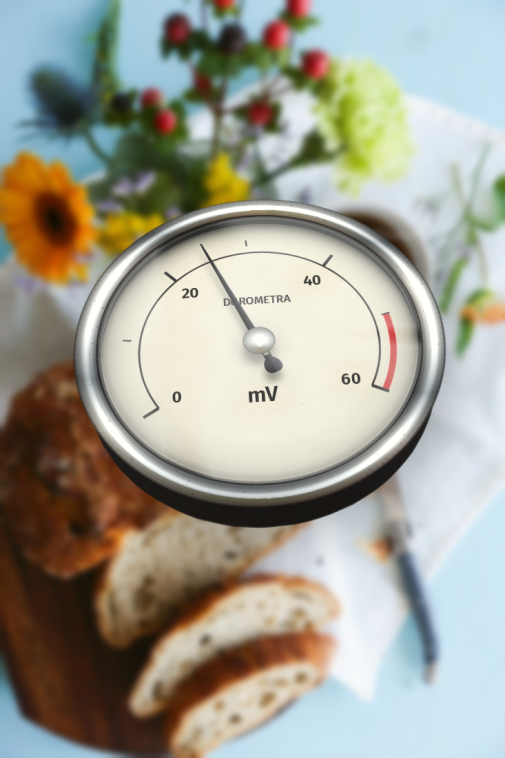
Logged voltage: 25 mV
